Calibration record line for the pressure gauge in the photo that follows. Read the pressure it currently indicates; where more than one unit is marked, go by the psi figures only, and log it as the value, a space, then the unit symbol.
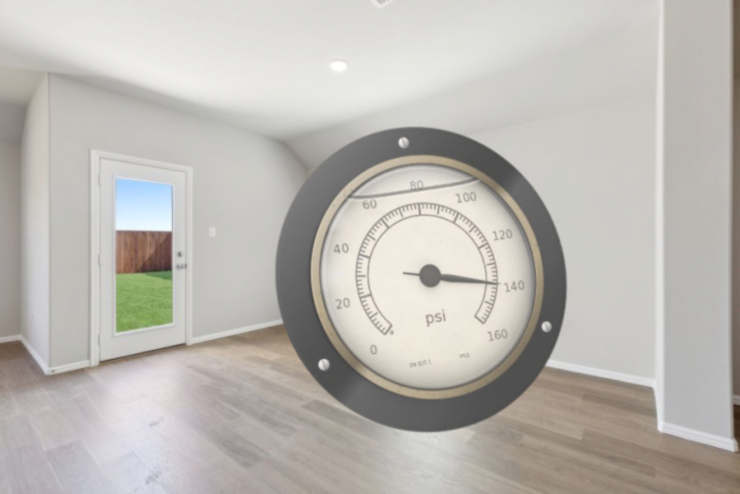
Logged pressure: 140 psi
